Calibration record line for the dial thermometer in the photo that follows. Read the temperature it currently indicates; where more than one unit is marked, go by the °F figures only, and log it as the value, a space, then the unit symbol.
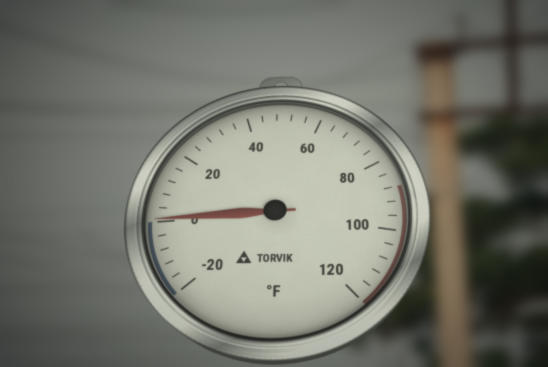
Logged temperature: 0 °F
